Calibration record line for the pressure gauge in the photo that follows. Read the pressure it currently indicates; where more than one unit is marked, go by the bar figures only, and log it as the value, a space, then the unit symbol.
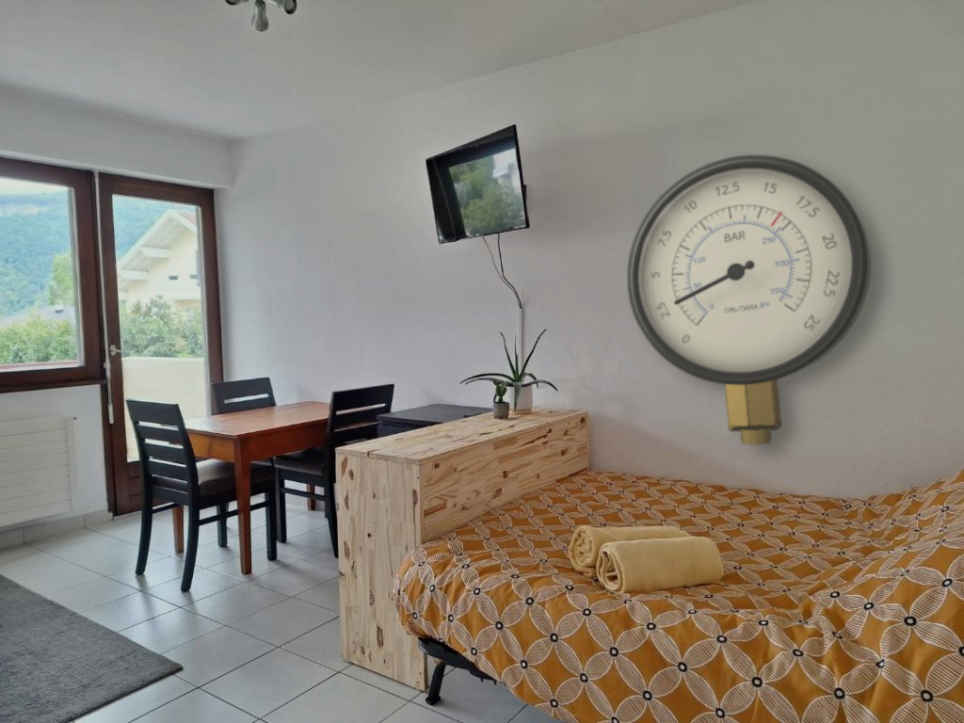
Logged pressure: 2.5 bar
